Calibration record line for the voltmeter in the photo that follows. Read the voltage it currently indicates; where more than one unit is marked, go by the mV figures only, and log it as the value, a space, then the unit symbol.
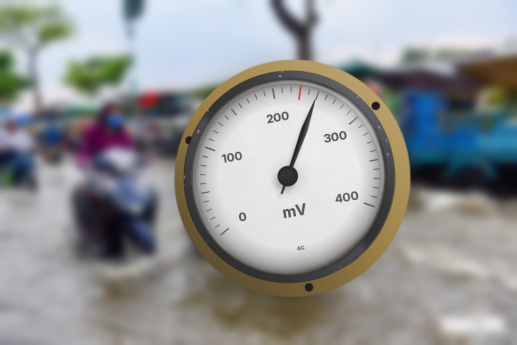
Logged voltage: 250 mV
